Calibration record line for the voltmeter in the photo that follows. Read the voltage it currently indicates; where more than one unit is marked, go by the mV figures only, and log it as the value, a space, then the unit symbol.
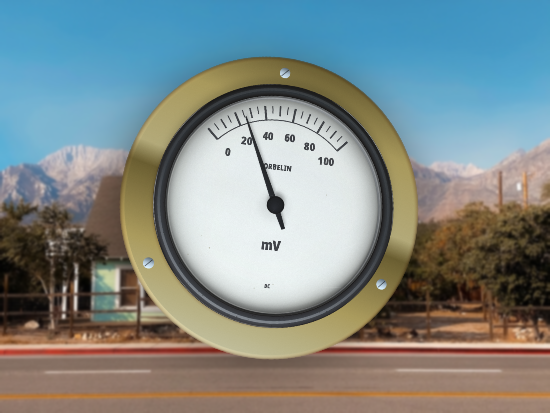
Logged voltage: 25 mV
